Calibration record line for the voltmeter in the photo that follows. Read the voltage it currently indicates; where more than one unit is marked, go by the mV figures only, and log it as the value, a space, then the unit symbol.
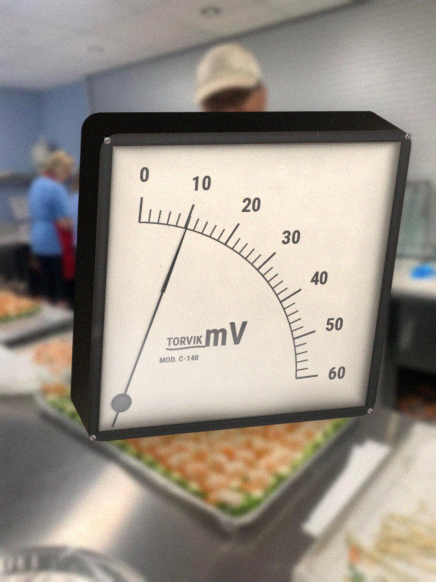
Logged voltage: 10 mV
